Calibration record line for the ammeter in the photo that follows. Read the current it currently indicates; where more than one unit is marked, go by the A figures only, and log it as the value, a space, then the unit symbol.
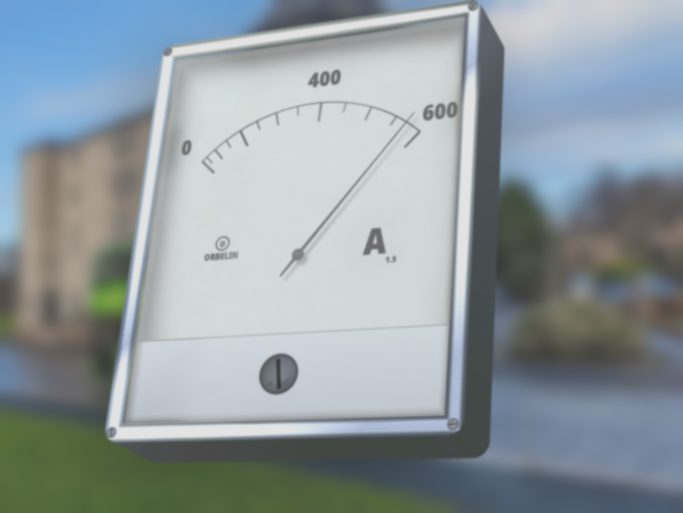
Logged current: 575 A
